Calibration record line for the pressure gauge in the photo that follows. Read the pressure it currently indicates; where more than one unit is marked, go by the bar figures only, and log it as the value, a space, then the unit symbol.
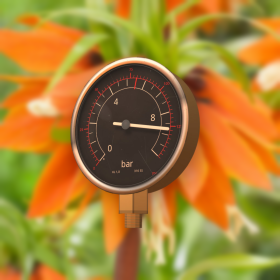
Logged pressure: 8.75 bar
